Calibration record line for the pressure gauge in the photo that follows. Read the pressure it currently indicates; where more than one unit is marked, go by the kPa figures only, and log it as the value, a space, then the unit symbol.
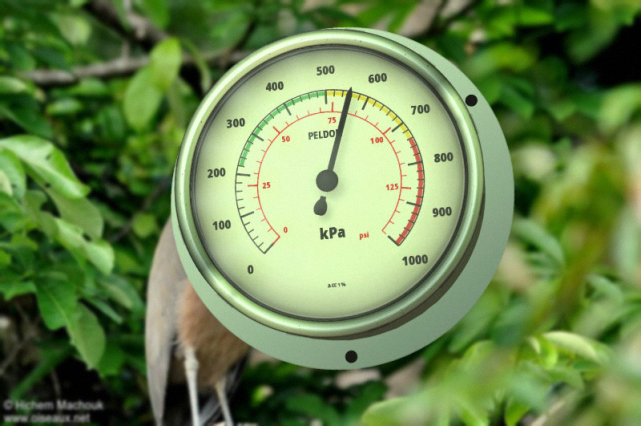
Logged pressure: 560 kPa
